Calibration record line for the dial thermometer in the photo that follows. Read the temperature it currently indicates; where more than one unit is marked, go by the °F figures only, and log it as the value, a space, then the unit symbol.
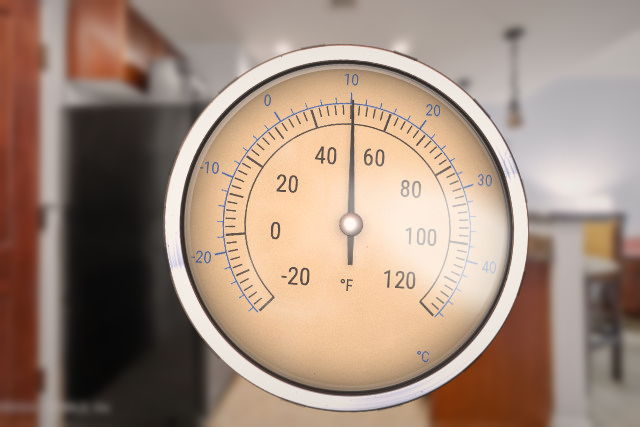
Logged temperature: 50 °F
